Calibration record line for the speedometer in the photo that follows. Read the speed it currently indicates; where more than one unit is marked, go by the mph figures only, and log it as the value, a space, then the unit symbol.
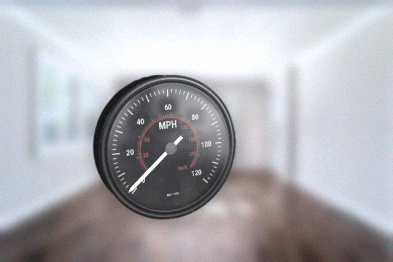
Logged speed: 2 mph
